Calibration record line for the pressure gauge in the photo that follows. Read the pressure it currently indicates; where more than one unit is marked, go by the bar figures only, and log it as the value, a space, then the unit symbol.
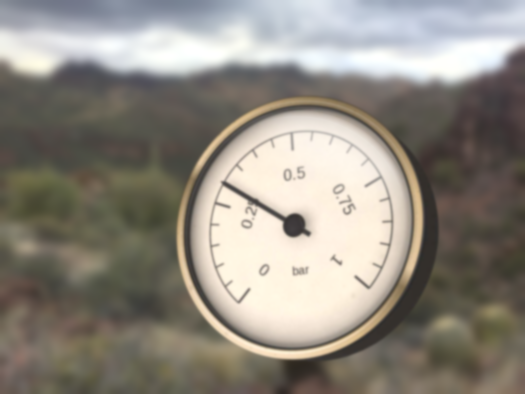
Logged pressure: 0.3 bar
